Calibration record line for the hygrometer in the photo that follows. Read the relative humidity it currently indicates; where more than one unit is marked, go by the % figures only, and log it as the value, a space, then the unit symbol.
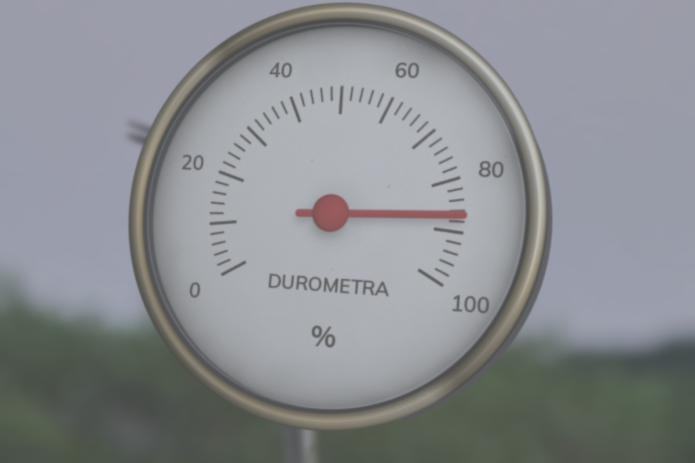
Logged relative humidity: 87 %
